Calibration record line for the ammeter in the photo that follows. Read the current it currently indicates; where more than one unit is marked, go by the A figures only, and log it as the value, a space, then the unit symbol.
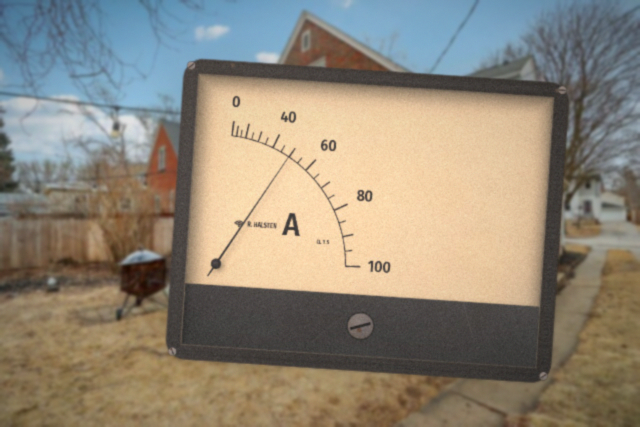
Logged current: 50 A
